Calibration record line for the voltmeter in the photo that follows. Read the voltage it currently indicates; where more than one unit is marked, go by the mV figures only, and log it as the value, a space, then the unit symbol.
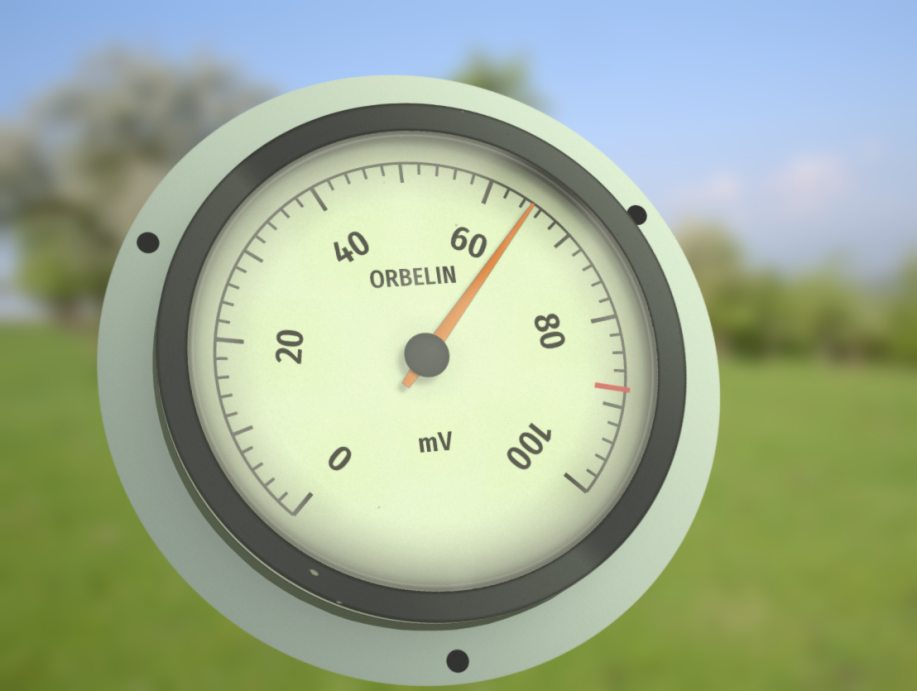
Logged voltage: 65 mV
